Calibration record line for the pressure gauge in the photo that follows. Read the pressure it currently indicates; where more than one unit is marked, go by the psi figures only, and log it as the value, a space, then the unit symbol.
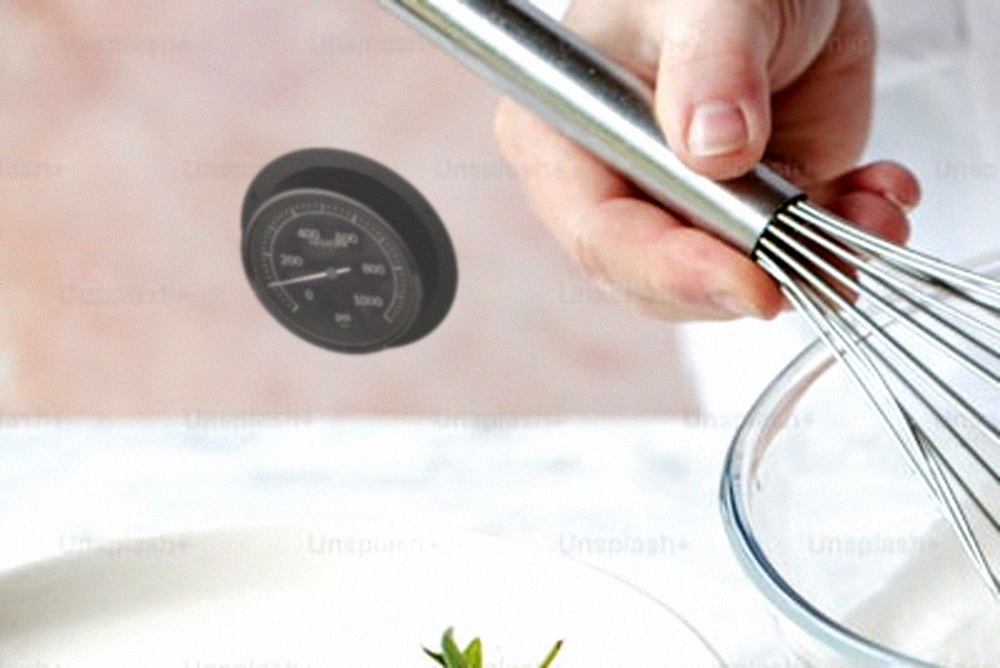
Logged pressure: 100 psi
